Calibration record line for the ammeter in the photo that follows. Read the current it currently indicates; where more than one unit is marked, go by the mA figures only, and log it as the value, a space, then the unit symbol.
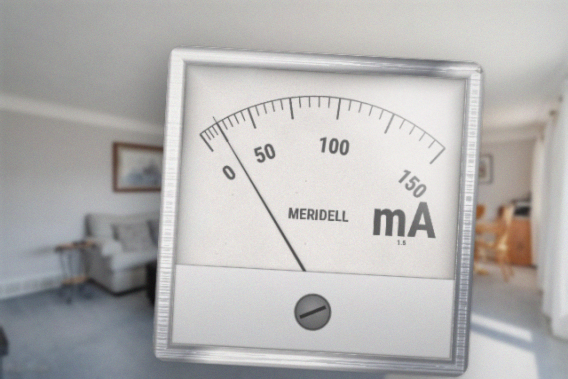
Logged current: 25 mA
